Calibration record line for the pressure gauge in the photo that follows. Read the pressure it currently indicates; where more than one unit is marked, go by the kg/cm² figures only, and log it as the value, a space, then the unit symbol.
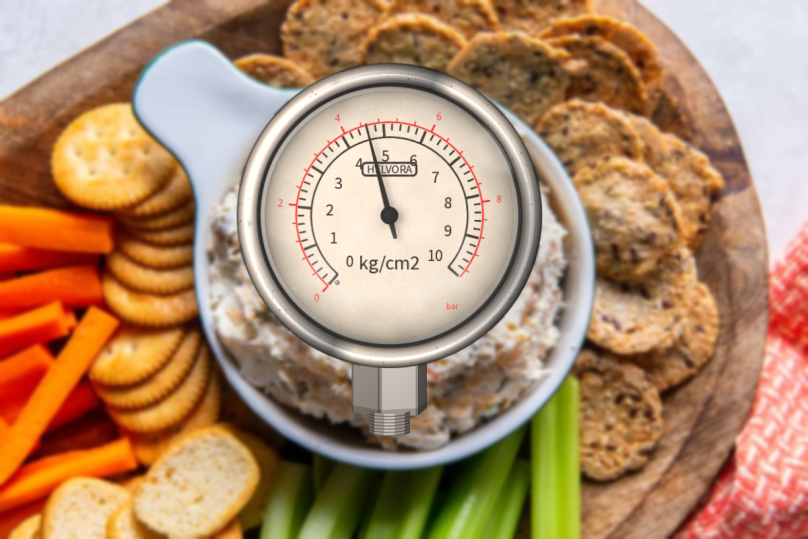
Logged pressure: 4.6 kg/cm²
